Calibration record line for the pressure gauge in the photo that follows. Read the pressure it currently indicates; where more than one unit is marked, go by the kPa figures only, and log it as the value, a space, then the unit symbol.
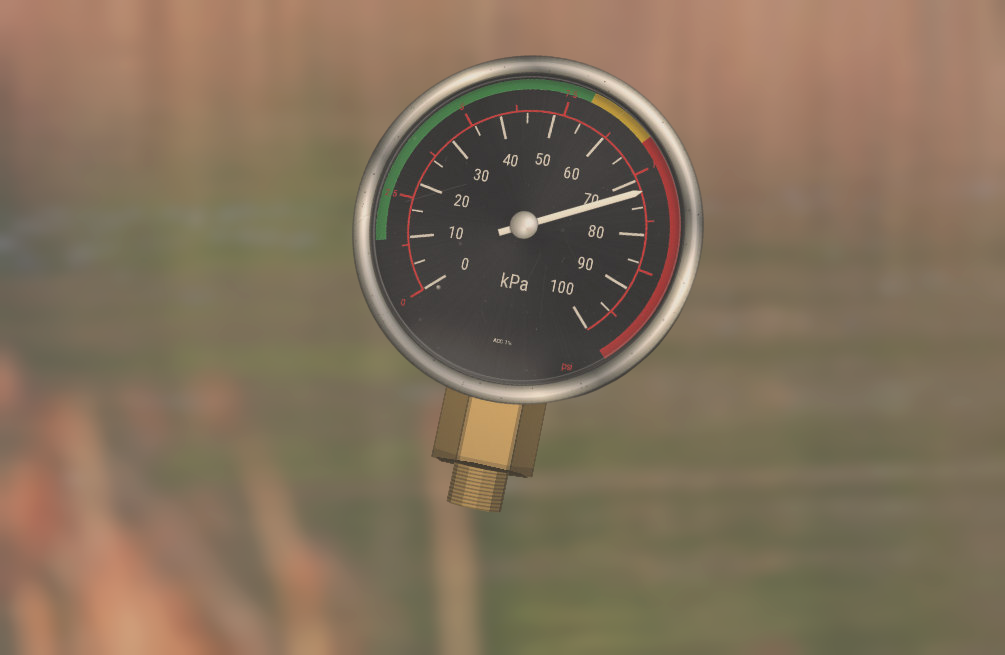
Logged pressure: 72.5 kPa
